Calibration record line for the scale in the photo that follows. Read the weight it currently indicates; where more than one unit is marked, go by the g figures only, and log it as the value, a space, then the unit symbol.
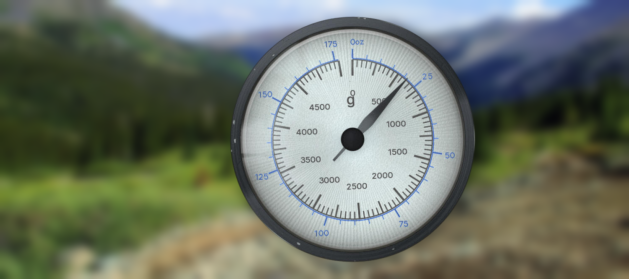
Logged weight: 600 g
